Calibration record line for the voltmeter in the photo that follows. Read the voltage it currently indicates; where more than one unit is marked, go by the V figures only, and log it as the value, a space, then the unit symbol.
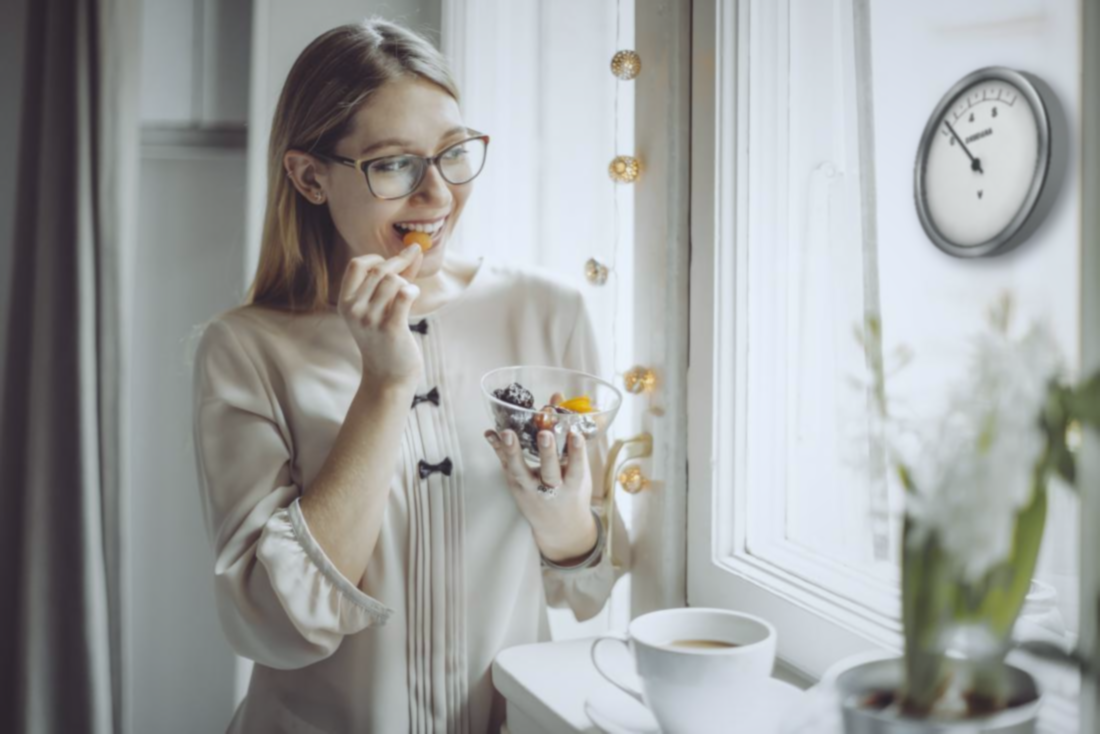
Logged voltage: 1 V
